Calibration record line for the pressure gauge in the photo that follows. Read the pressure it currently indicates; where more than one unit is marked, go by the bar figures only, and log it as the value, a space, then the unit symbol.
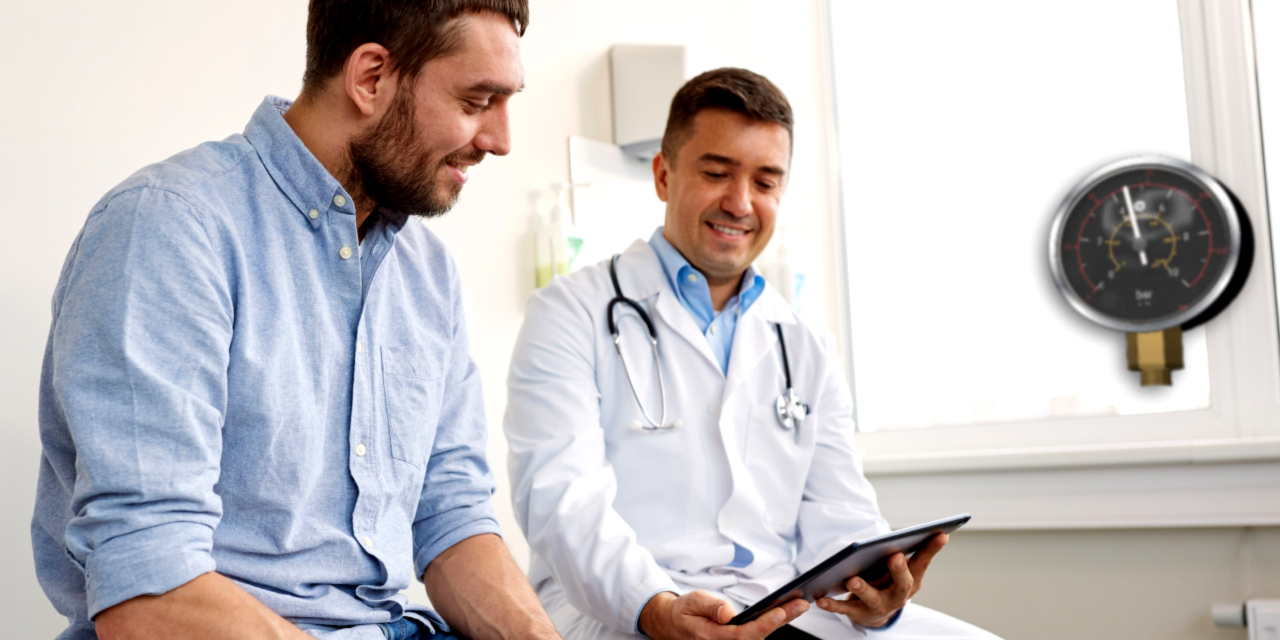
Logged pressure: 4.5 bar
